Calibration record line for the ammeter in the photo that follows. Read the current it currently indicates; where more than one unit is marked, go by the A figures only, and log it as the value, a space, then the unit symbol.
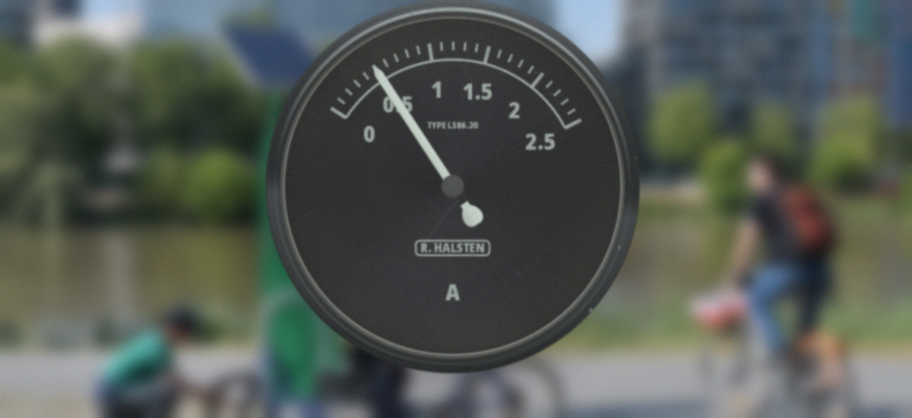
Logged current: 0.5 A
